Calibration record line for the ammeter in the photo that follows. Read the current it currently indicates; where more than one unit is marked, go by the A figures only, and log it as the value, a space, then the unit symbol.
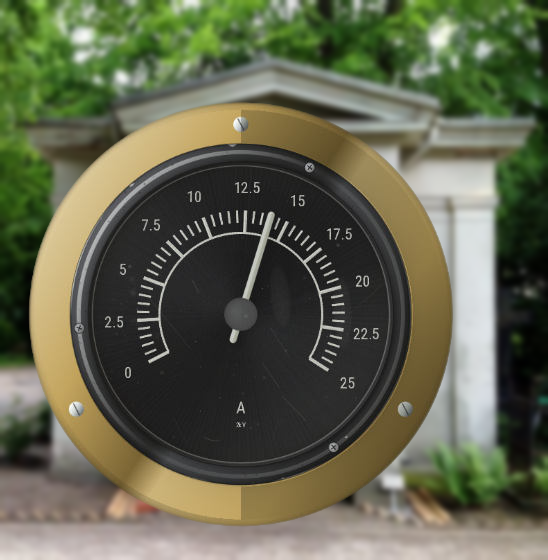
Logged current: 14 A
